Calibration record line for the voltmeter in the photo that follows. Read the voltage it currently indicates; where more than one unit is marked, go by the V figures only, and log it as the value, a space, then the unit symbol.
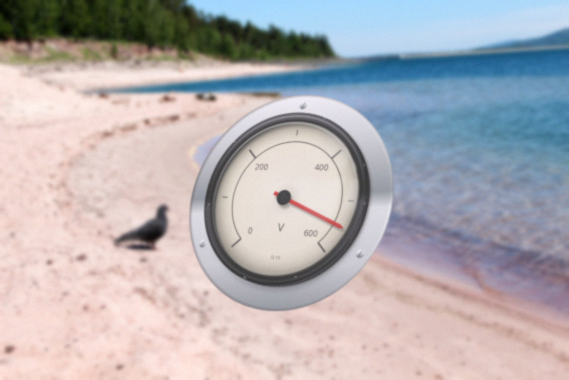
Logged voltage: 550 V
